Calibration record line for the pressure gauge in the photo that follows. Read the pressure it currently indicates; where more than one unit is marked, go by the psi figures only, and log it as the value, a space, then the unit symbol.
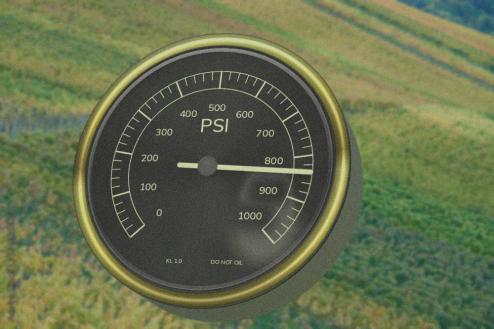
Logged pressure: 840 psi
